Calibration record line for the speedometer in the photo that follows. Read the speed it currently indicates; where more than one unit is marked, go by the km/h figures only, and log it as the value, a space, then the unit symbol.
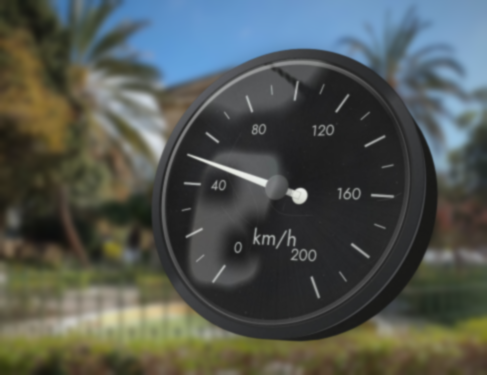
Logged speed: 50 km/h
